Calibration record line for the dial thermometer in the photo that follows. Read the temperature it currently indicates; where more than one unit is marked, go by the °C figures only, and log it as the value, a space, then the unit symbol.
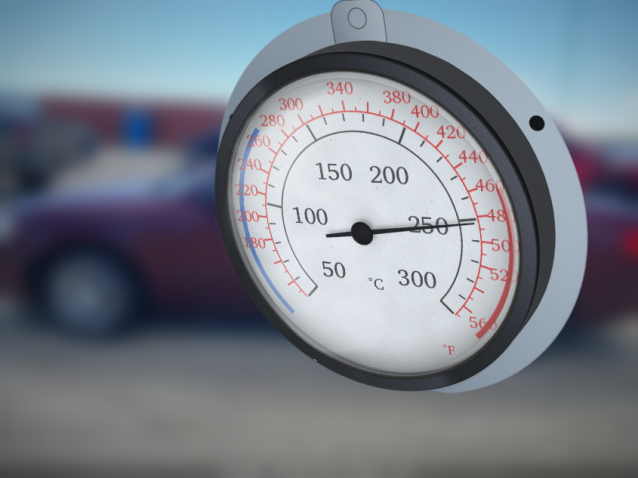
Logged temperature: 250 °C
